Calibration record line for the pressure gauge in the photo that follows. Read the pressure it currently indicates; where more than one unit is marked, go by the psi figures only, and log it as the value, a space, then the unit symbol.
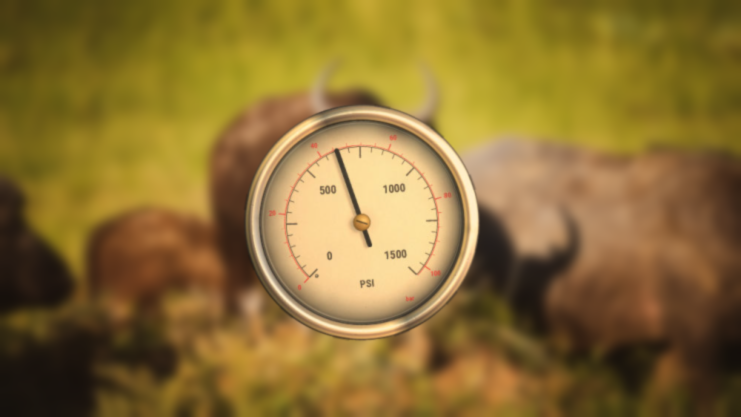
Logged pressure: 650 psi
